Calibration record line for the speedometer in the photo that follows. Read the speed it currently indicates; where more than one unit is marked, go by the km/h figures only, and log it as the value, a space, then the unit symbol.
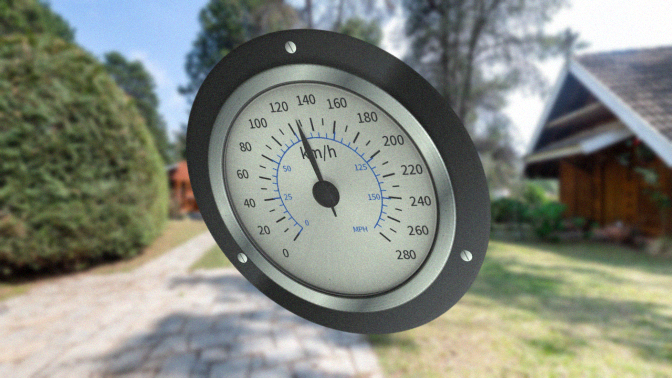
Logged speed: 130 km/h
